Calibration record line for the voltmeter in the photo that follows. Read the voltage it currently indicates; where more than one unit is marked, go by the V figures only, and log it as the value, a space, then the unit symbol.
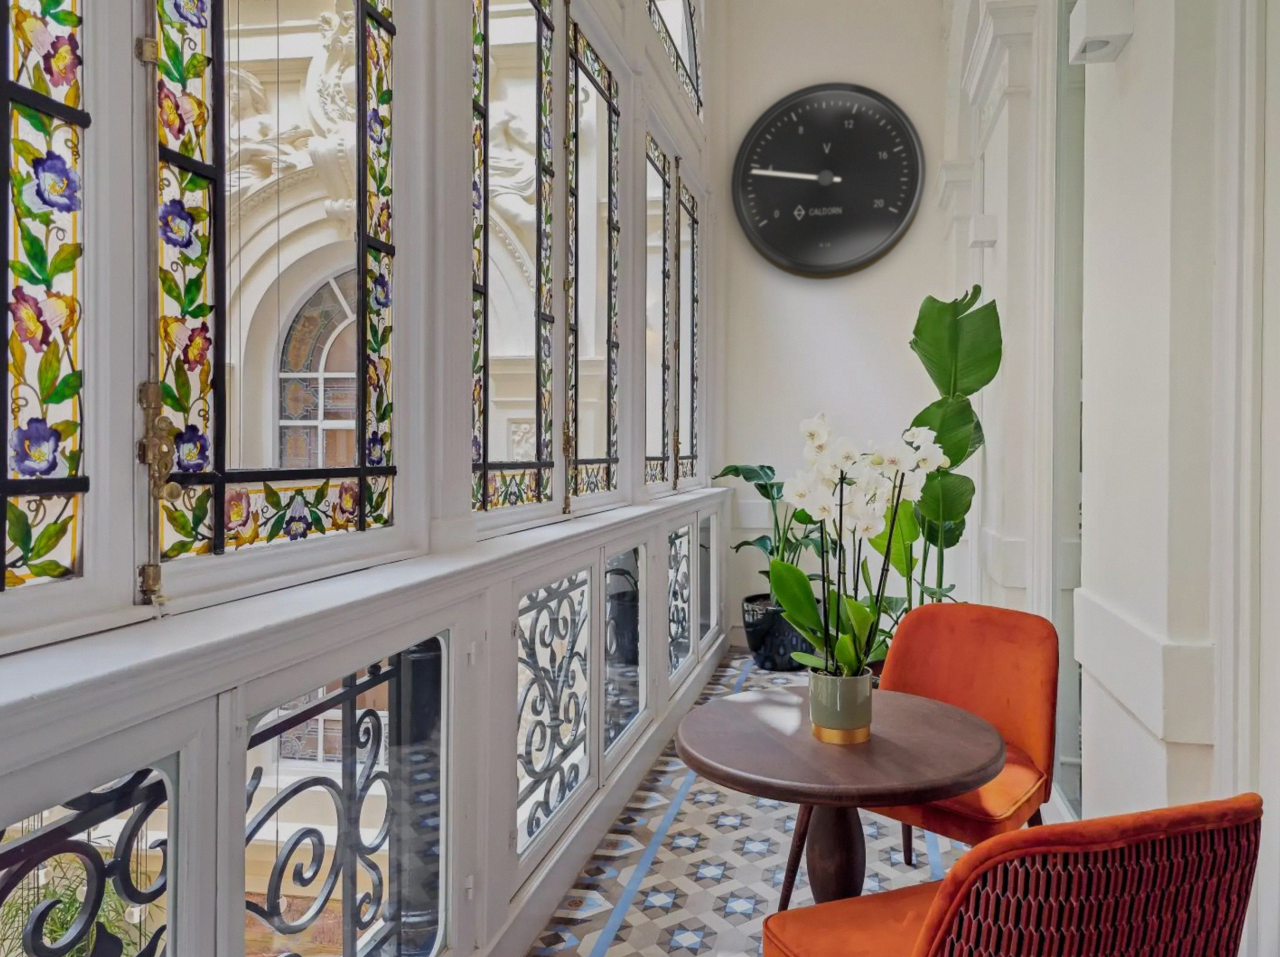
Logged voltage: 3.5 V
